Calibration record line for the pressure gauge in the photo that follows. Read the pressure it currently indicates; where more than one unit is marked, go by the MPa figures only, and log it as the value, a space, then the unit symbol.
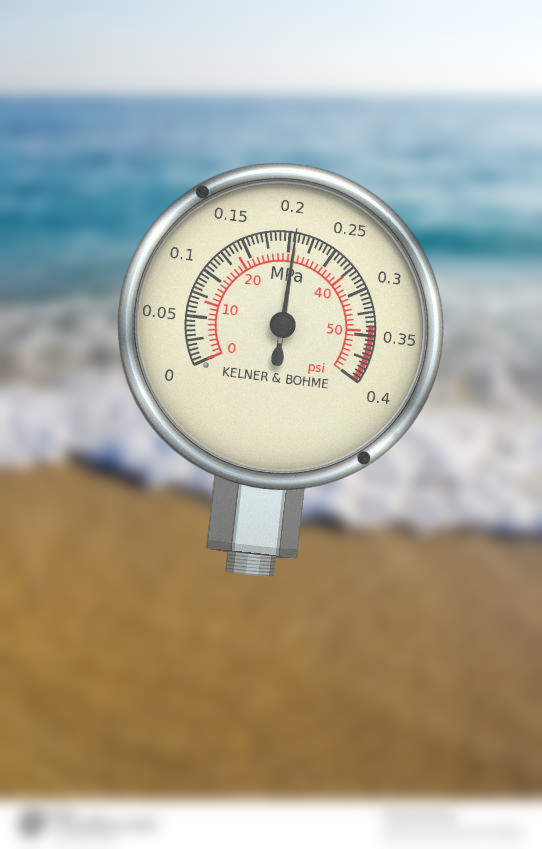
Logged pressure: 0.205 MPa
